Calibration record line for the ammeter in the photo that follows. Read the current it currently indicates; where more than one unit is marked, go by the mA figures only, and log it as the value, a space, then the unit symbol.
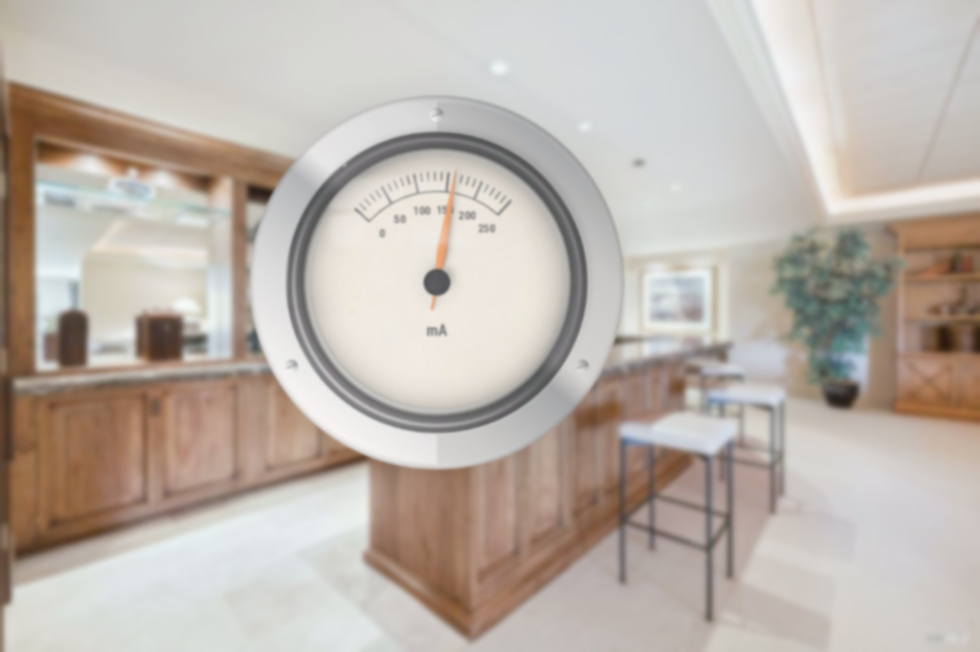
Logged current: 160 mA
